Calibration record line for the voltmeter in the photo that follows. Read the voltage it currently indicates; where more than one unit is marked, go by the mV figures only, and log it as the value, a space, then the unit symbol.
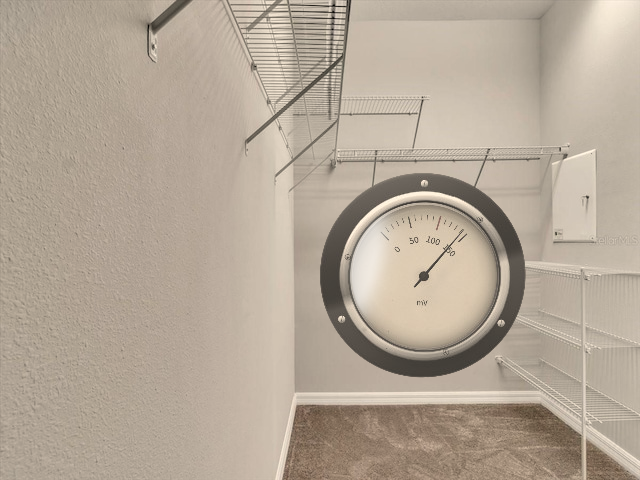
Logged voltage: 140 mV
